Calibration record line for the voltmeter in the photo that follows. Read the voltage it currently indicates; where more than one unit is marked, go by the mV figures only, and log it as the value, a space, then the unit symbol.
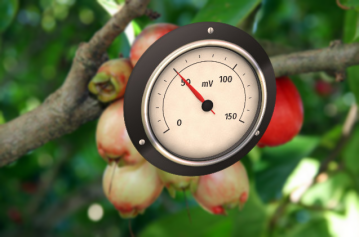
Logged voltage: 50 mV
